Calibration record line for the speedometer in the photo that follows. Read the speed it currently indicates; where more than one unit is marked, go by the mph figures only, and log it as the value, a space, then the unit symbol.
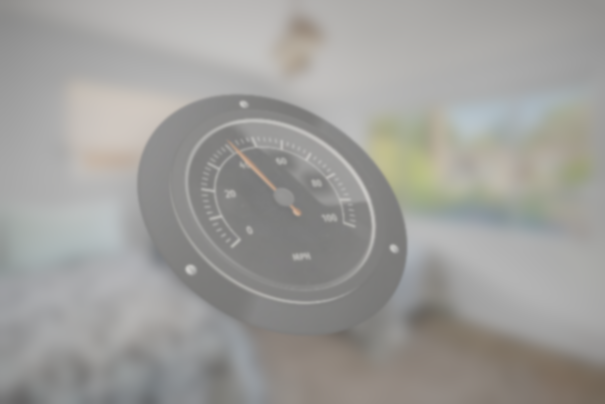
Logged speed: 40 mph
